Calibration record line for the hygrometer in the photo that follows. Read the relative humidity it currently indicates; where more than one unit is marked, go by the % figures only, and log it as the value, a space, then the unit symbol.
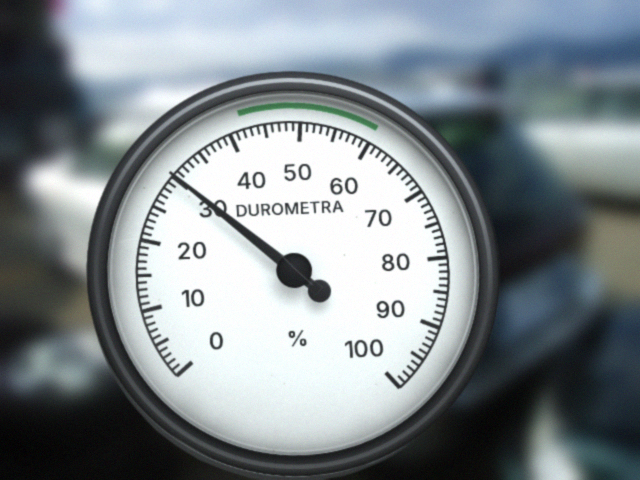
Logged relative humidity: 30 %
